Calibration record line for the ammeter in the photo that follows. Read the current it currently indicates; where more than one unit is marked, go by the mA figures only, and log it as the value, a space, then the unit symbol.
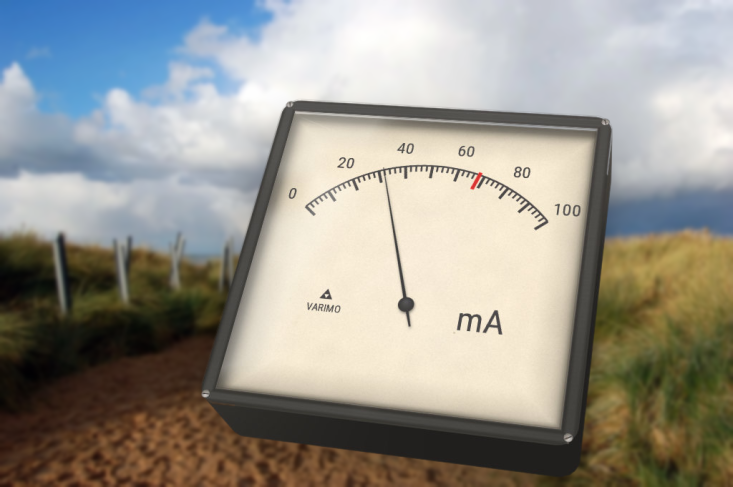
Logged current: 32 mA
